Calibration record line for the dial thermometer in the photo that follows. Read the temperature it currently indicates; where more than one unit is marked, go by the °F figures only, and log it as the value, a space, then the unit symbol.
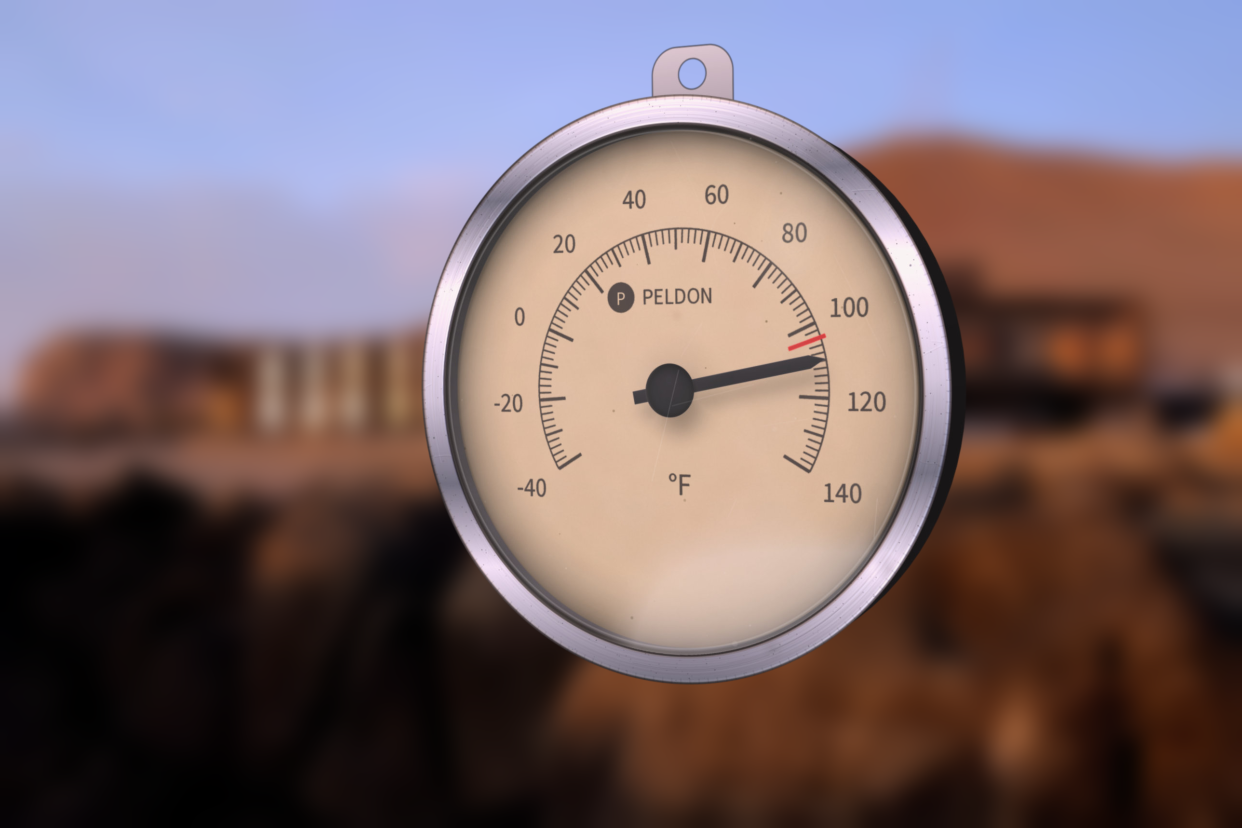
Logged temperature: 110 °F
